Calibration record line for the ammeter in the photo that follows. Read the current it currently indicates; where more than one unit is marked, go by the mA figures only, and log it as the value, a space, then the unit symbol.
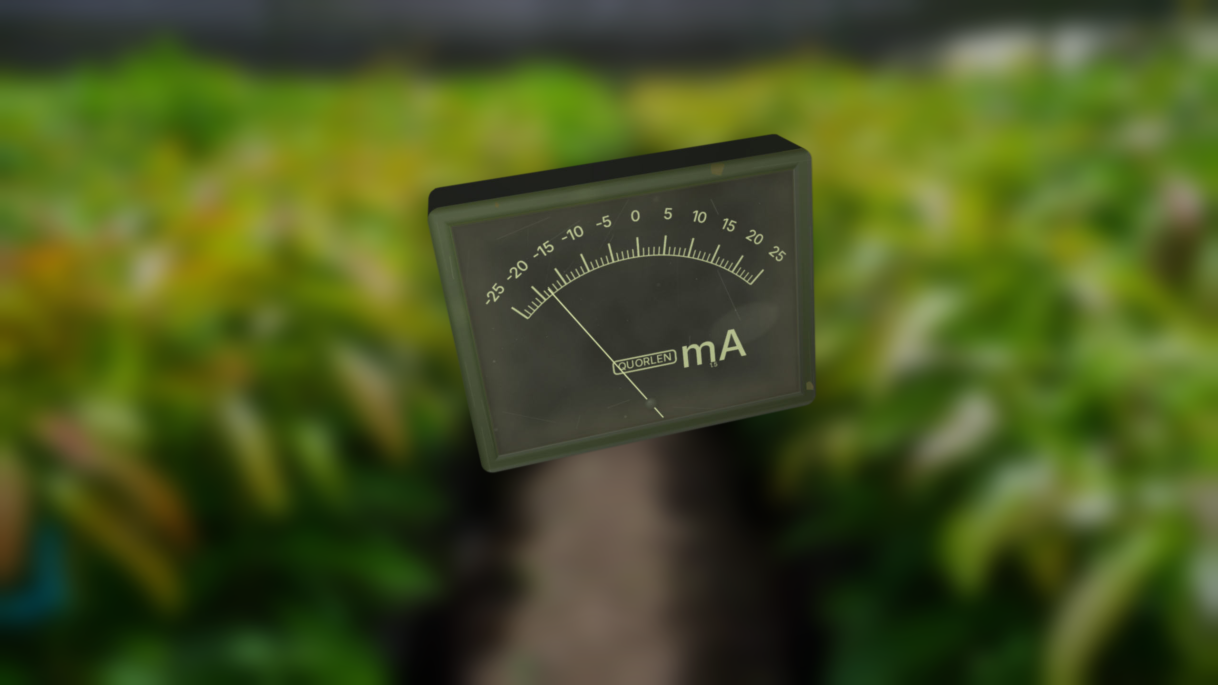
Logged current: -18 mA
